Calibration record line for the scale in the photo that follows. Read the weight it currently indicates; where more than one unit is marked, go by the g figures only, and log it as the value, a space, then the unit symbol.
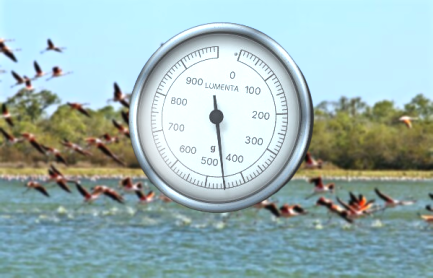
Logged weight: 450 g
